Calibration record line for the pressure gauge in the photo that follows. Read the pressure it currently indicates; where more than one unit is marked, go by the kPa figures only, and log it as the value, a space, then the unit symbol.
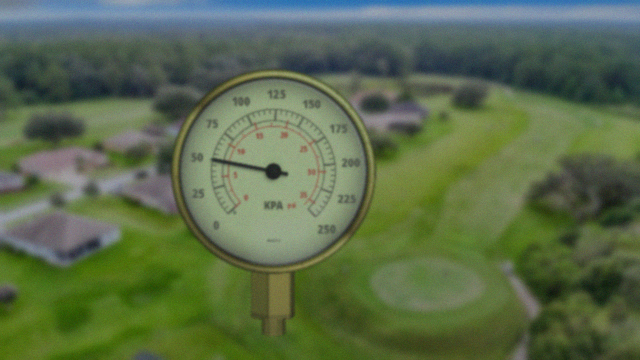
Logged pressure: 50 kPa
